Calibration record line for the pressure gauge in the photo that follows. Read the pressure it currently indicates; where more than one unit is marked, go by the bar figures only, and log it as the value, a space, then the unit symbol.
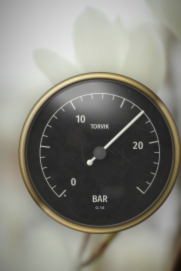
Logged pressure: 17 bar
